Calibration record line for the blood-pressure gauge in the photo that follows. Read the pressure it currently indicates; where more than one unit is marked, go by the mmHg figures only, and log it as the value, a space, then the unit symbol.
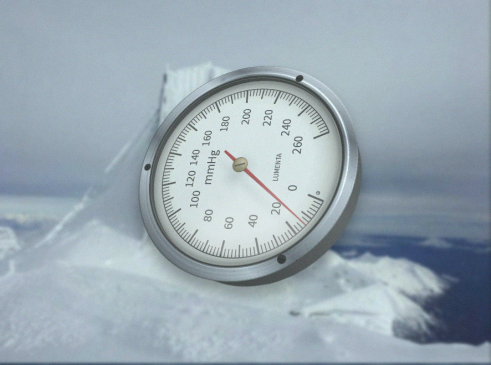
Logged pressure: 14 mmHg
